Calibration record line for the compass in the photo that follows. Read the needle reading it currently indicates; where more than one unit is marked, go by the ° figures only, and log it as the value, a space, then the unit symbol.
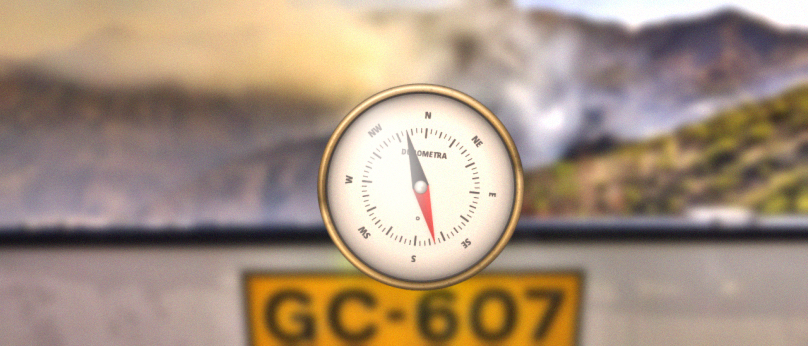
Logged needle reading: 160 °
